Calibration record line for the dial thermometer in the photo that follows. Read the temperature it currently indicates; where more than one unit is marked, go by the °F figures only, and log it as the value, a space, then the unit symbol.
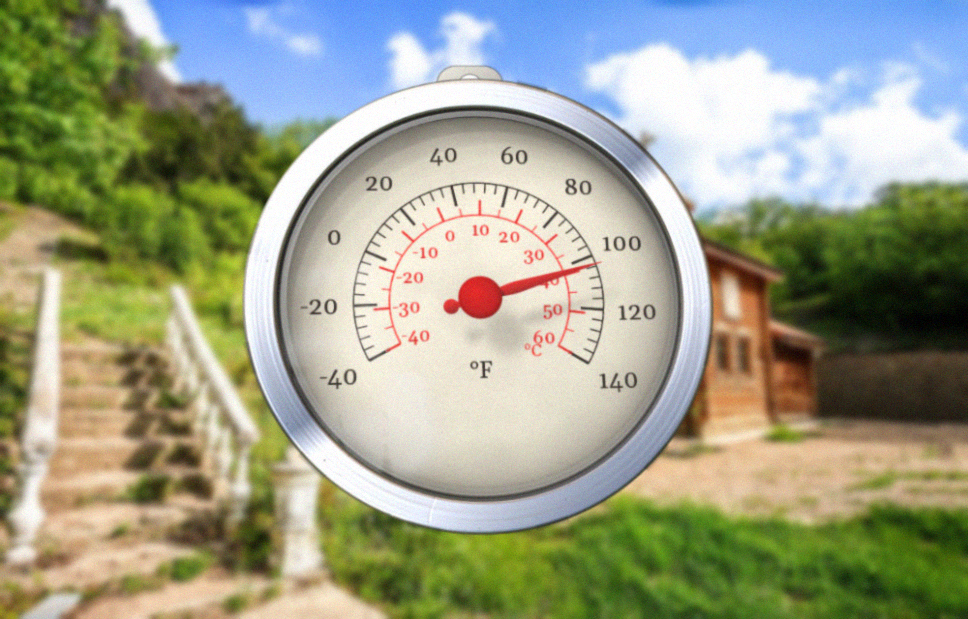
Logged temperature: 104 °F
